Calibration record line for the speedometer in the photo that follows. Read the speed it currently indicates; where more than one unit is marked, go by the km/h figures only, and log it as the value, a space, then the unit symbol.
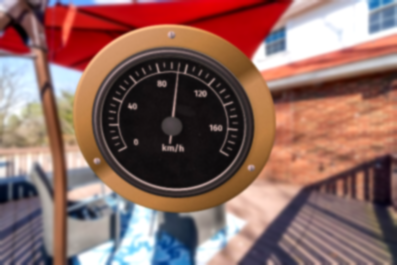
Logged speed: 95 km/h
